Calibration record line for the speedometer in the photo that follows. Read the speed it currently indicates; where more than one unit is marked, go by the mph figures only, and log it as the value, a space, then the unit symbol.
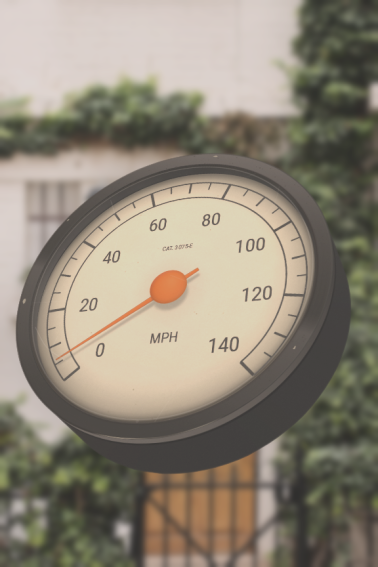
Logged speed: 5 mph
